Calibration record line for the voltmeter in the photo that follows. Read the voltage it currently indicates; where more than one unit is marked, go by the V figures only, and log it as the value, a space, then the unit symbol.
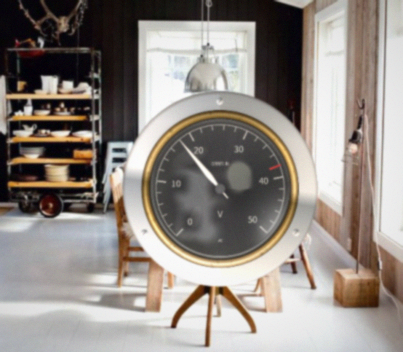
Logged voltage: 18 V
